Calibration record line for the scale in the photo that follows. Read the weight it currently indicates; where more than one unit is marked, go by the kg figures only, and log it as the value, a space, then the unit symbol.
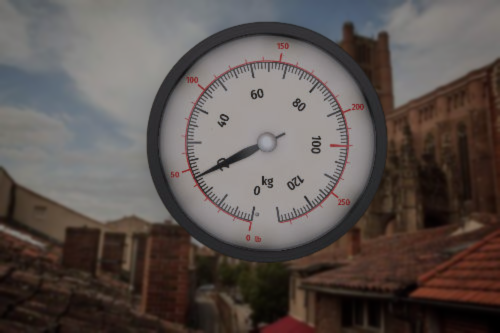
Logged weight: 20 kg
